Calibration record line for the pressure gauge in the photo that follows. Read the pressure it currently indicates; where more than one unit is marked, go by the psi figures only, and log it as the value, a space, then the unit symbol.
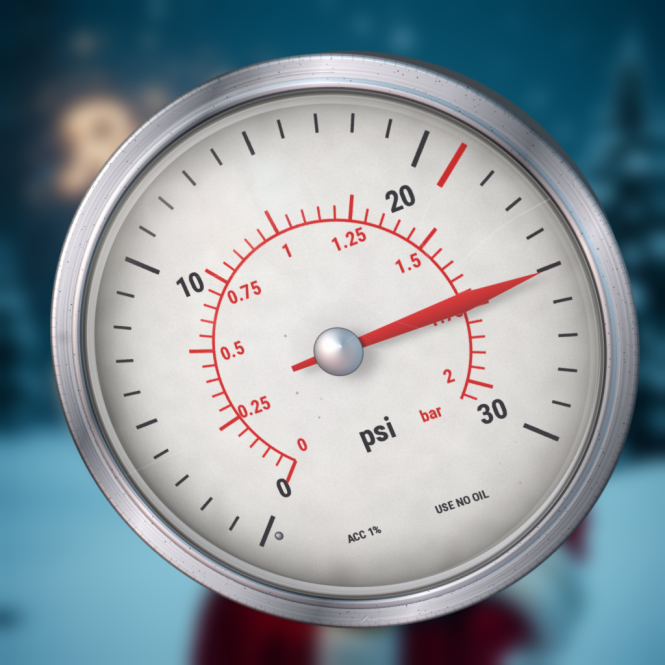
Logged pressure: 25 psi
